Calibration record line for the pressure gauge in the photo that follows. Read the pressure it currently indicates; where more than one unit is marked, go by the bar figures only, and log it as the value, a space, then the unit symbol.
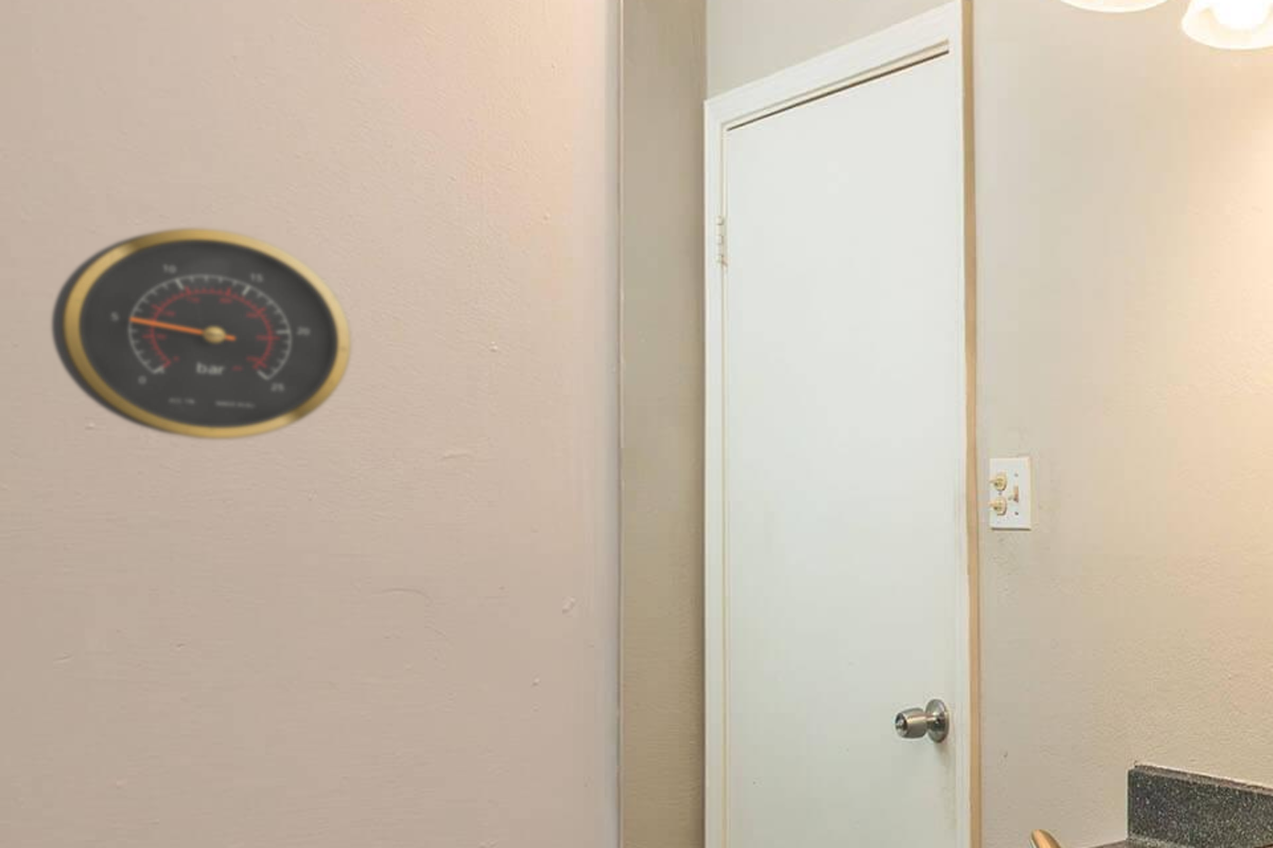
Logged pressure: 5 bar
